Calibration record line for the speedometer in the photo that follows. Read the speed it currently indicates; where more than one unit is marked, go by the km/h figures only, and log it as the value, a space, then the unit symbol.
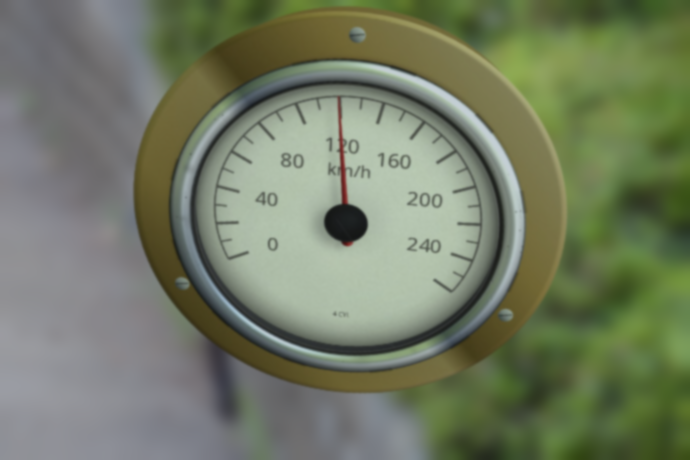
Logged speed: 120 km/h
